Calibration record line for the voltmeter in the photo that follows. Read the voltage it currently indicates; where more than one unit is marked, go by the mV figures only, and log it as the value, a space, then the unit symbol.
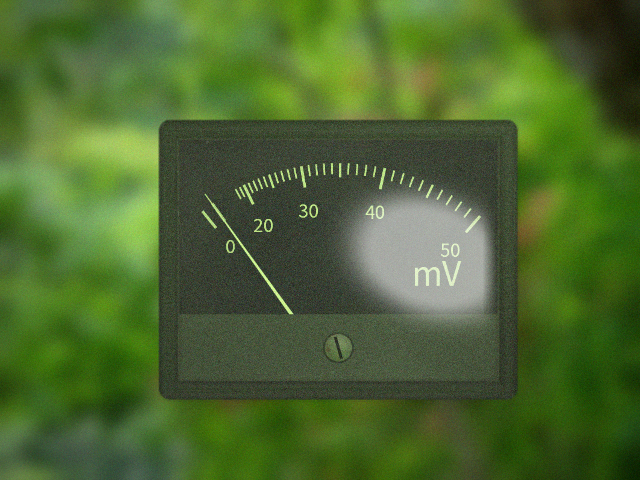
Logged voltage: 10 mV
